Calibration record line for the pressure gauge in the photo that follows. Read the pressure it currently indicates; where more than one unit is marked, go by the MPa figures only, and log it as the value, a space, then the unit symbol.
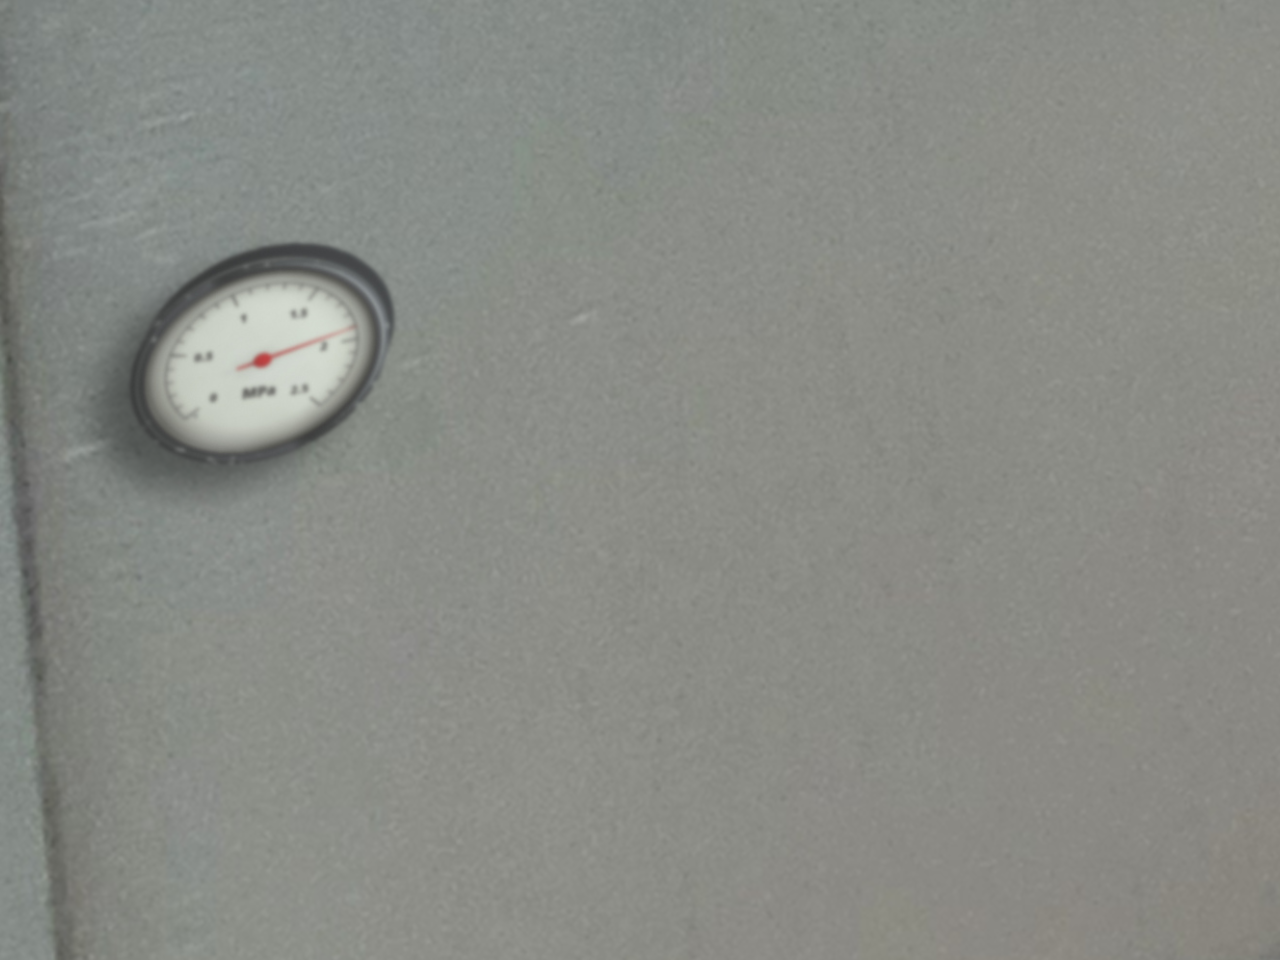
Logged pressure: 1.9 MPa
